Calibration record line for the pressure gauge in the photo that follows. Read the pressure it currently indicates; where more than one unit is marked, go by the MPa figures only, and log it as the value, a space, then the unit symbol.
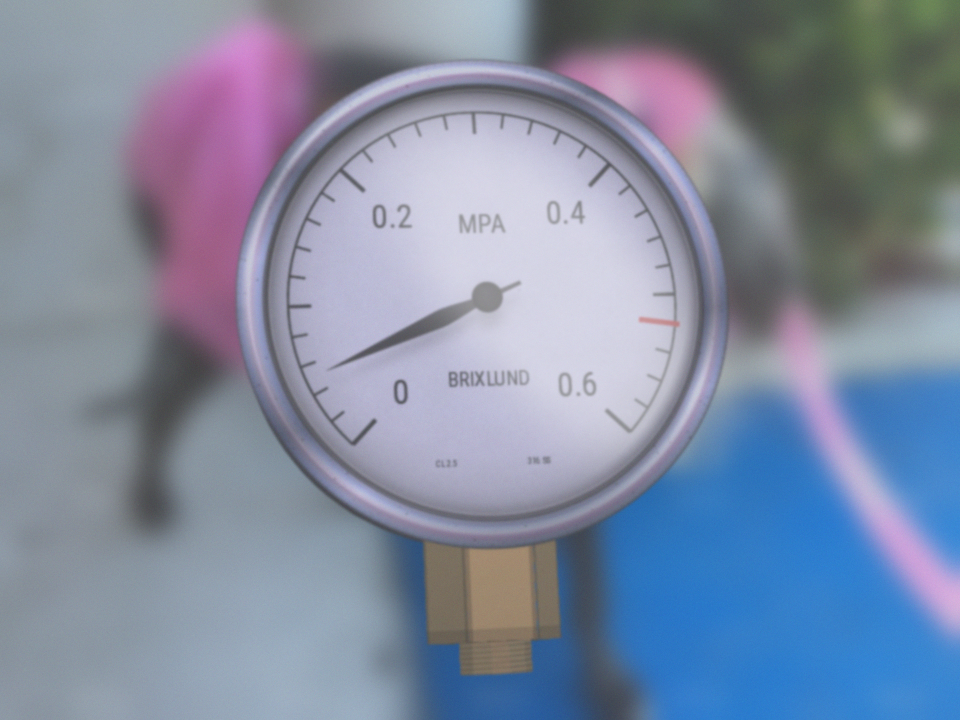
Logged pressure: 0.05 MPa
